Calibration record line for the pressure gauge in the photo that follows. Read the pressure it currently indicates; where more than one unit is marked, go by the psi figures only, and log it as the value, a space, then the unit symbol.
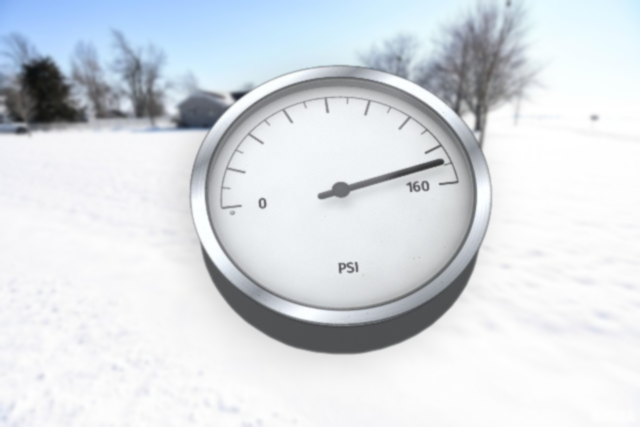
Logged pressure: 150 psi
